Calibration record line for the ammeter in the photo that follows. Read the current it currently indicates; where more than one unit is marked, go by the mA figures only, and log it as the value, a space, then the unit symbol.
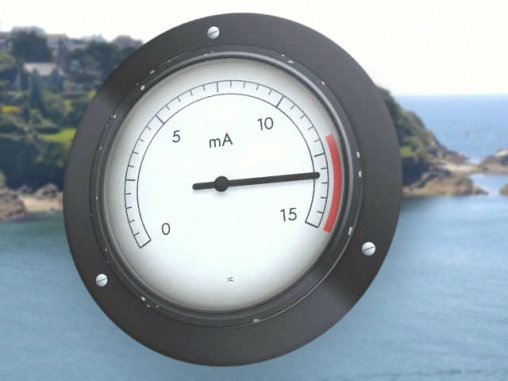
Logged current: 13.25 mA
